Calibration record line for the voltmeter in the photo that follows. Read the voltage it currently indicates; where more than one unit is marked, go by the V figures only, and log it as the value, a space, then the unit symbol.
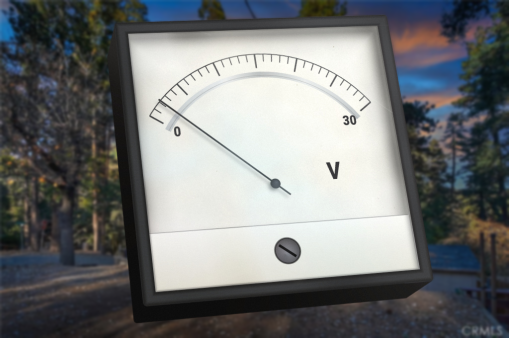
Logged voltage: 2 V
